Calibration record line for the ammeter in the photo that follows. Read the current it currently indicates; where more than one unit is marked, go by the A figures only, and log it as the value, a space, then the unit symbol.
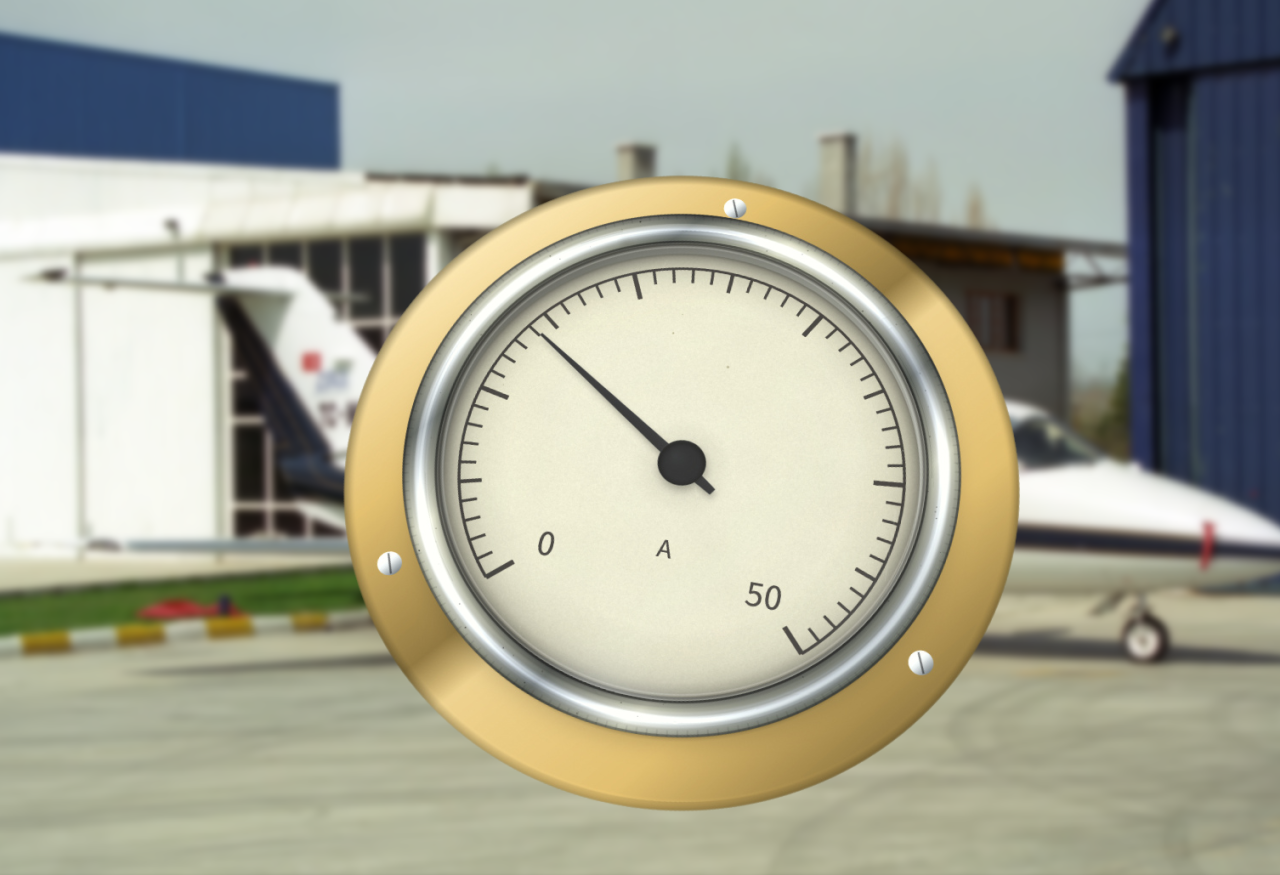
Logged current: 14 A
